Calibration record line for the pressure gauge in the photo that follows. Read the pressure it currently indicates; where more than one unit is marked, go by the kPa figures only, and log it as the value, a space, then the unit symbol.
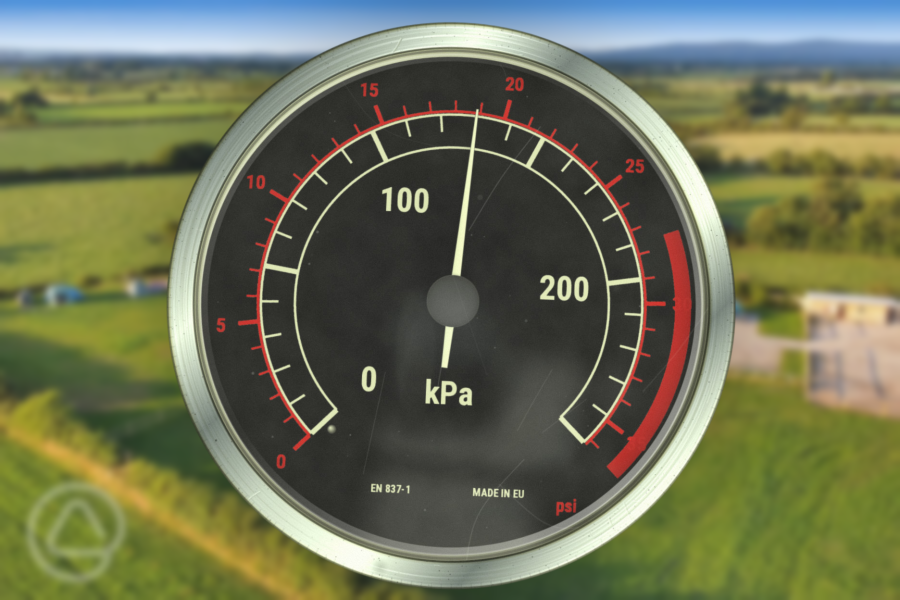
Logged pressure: 130 kPa
